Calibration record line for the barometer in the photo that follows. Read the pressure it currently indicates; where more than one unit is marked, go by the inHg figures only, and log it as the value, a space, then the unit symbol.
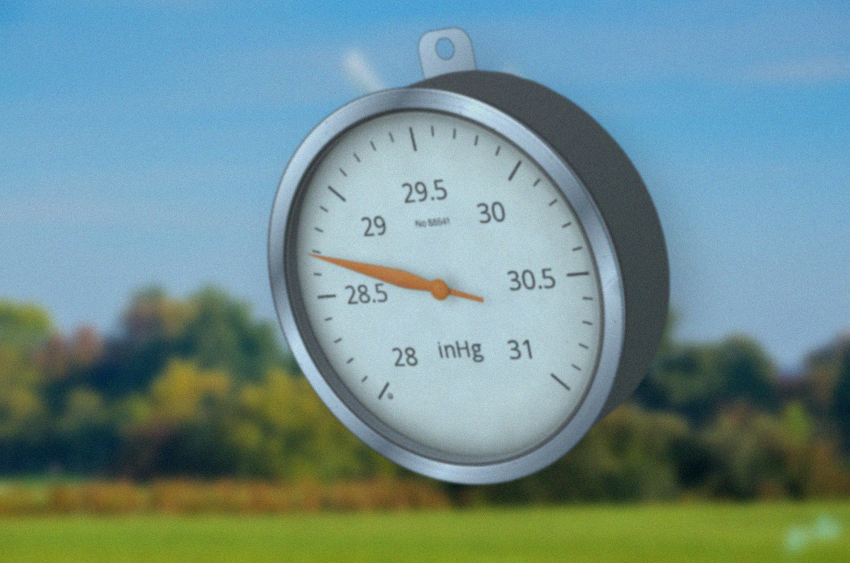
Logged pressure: 28.7 inHg
